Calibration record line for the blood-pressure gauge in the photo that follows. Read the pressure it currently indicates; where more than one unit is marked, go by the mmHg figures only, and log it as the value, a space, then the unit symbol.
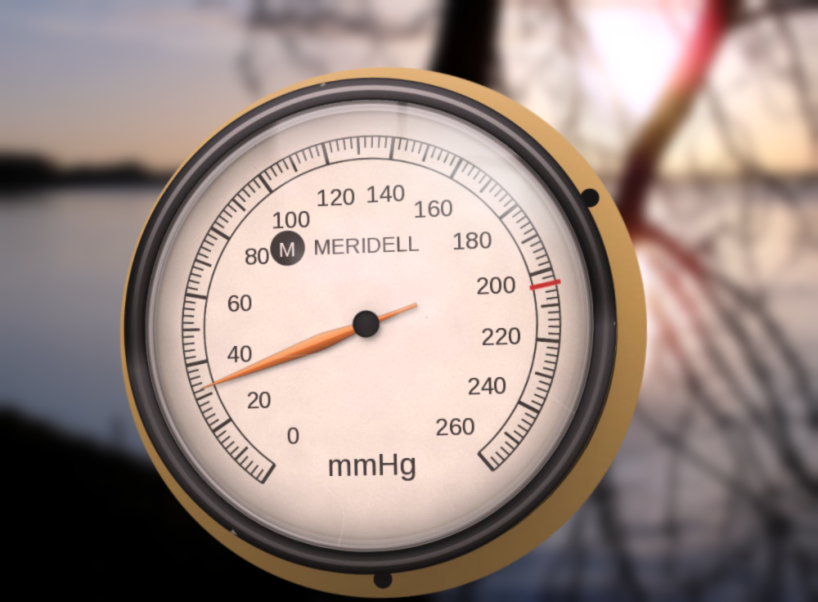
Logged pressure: 32 mmHg
